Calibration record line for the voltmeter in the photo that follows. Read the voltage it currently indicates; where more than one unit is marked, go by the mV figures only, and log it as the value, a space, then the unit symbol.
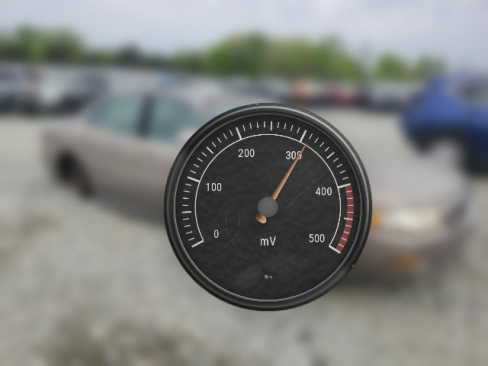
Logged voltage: 310 mV
